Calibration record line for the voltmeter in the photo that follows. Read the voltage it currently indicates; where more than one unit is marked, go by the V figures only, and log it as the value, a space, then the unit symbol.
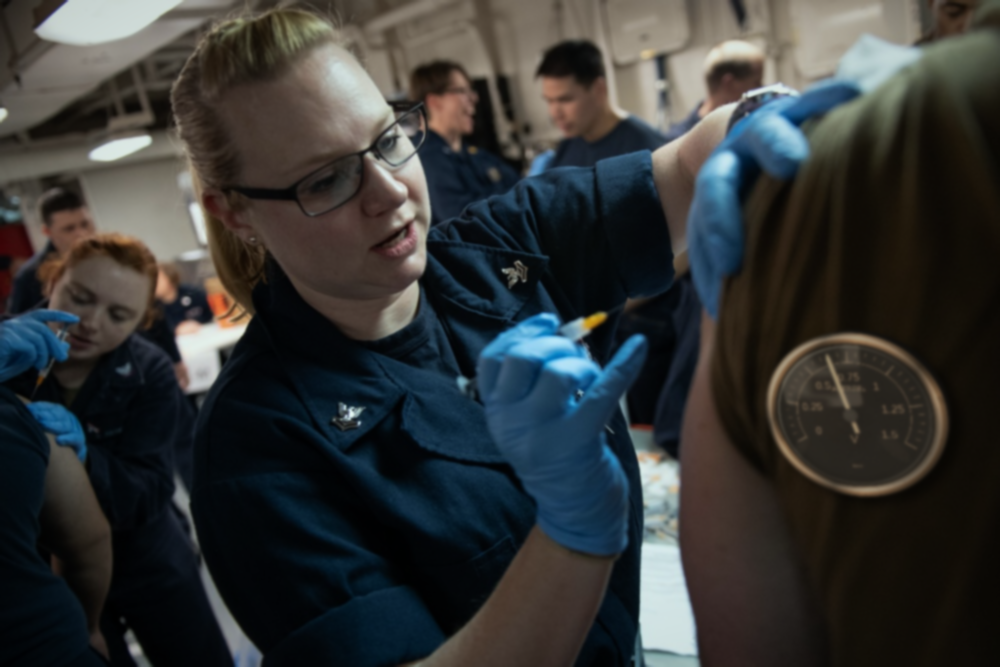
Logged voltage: 0.65 V
